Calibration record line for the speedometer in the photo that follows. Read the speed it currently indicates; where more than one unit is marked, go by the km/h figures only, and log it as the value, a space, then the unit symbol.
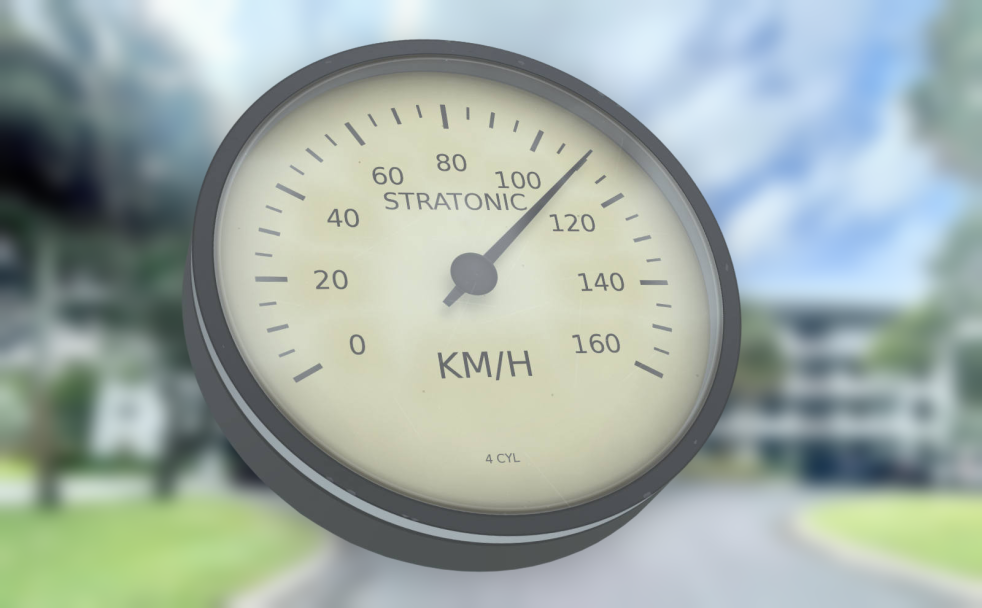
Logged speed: 110 km/h
